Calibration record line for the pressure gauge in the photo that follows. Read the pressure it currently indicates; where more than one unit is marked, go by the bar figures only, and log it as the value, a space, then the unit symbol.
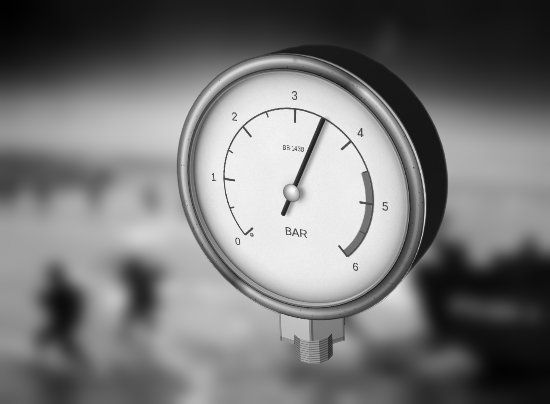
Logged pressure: 3.5 bar
